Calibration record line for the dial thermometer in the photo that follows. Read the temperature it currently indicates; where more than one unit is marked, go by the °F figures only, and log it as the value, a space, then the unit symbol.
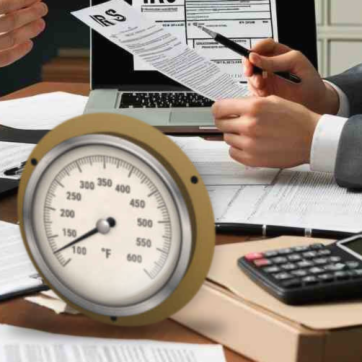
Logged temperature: 125 °F
